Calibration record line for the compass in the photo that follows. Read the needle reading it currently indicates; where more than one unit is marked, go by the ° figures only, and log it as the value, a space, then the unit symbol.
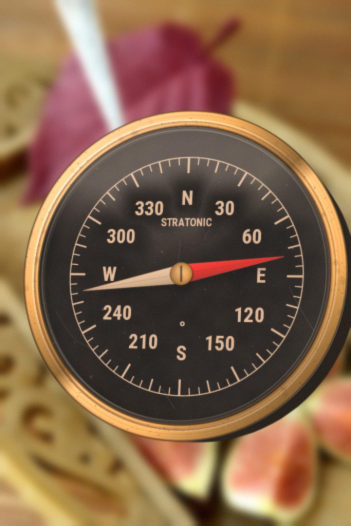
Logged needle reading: 80 °
